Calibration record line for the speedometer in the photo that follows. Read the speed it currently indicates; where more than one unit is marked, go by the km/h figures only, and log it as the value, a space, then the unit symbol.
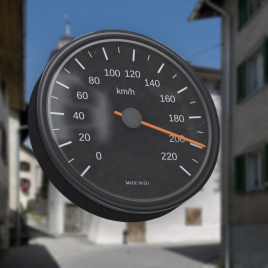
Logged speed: 200 km/h
